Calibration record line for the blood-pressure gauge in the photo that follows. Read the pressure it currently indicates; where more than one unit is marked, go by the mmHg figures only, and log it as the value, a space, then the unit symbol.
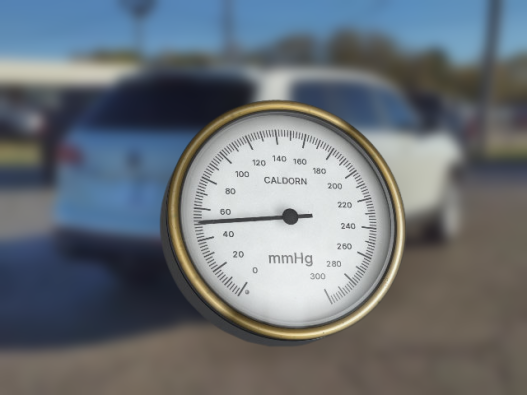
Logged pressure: 50 mmHg
